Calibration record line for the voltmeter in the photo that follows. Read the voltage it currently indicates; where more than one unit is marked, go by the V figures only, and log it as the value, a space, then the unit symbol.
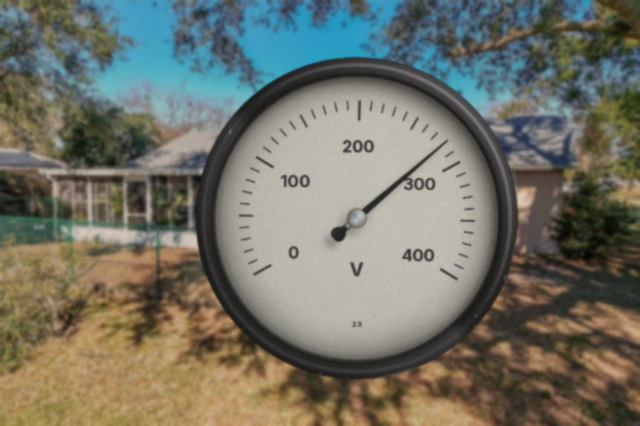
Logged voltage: 280 V
